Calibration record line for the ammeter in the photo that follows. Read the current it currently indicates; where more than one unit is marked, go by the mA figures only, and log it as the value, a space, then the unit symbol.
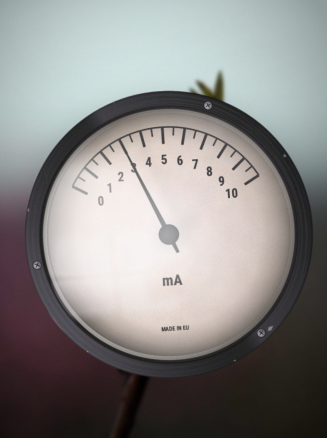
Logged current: 3 mA
